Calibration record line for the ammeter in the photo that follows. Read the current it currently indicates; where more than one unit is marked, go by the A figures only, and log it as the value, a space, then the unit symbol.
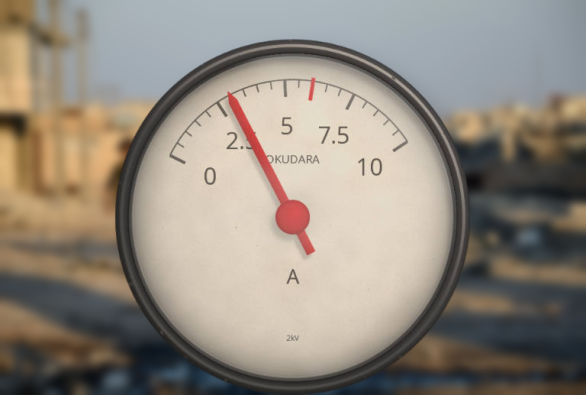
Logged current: 3 A
